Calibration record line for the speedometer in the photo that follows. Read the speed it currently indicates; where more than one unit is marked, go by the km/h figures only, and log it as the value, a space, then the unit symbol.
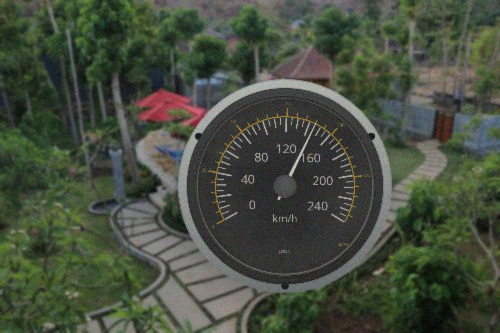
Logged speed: 145 km/h
